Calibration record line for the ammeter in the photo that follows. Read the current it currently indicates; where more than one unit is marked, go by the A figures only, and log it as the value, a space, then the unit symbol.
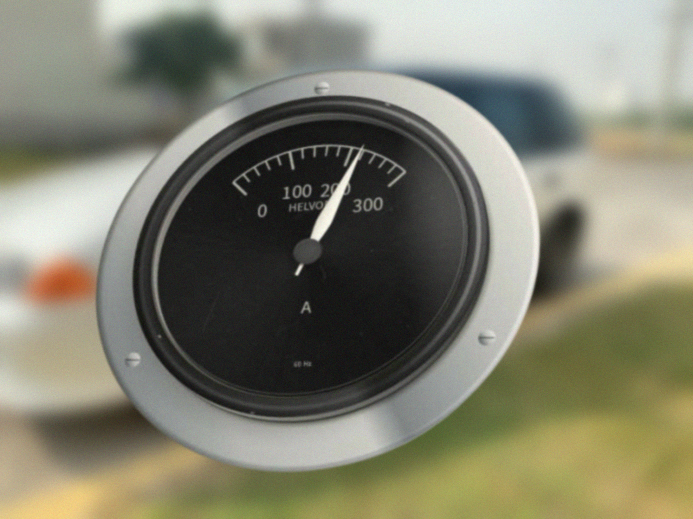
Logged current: 220 A
